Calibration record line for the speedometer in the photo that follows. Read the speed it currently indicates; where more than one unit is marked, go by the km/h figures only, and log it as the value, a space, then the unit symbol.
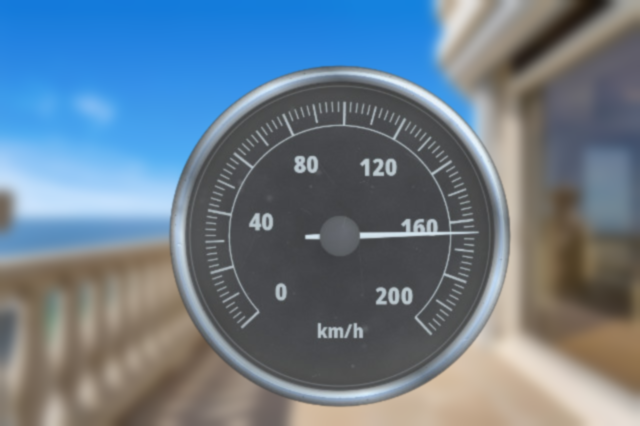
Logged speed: 164 km/h
